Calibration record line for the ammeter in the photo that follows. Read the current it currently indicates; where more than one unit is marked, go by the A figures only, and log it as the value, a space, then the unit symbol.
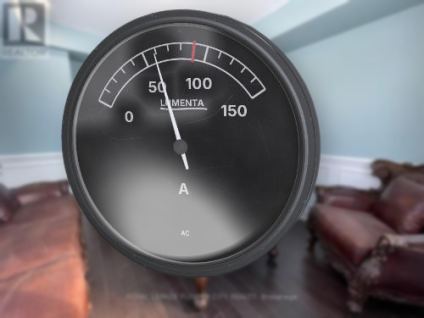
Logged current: 60 A
